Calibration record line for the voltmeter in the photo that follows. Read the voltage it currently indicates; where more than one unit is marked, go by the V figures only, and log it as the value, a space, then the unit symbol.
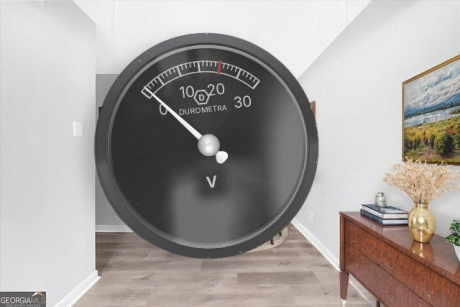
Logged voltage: 1 V
